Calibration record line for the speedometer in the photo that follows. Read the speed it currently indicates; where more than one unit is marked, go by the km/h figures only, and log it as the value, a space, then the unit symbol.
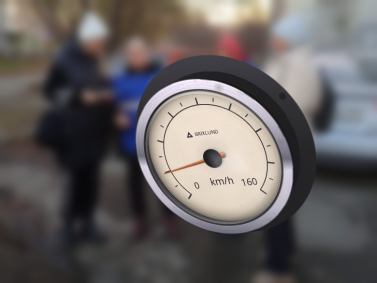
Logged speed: 20 km/h
